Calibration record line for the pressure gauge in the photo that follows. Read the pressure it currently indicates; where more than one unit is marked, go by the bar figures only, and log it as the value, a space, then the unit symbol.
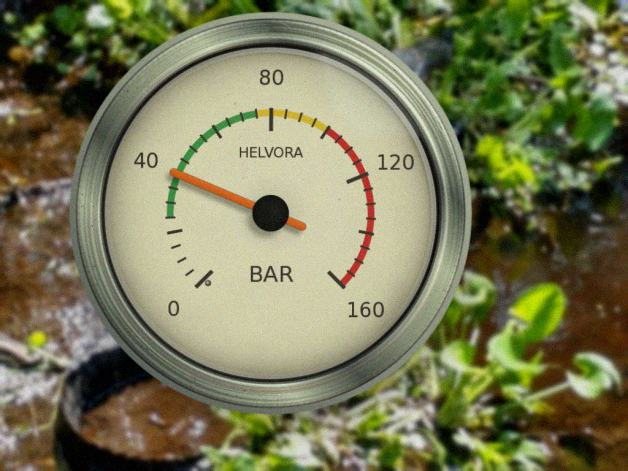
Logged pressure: 40 bar
